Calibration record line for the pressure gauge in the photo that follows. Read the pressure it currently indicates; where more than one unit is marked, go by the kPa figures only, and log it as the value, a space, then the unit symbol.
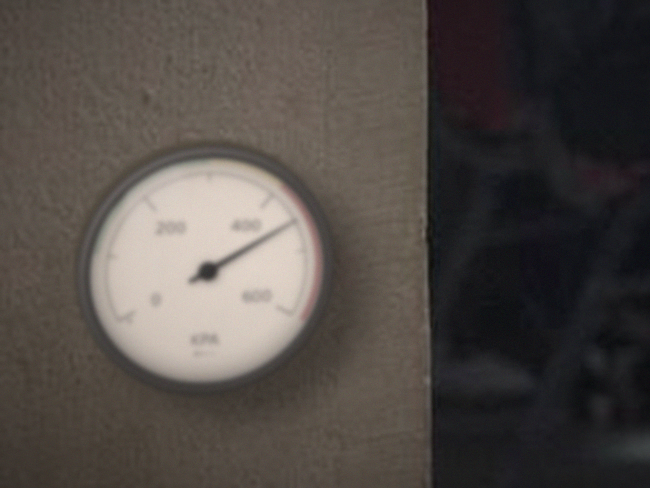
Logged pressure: 450 kPa
